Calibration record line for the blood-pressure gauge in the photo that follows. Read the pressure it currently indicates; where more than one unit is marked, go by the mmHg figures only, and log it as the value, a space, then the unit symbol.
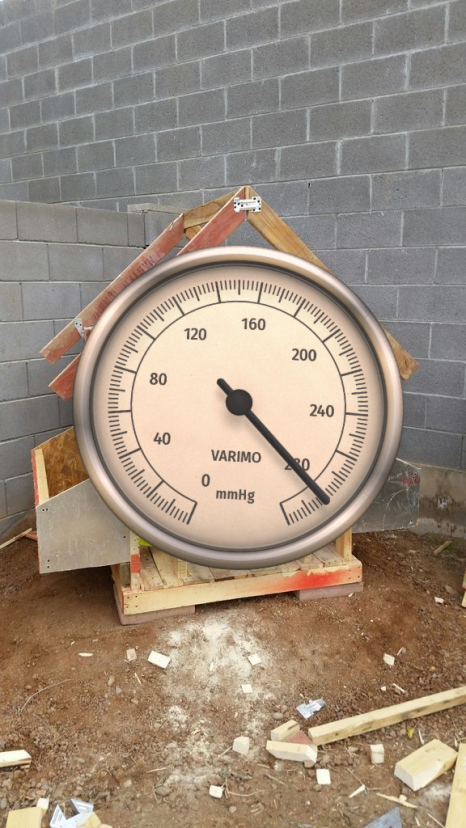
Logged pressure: 282 mmHg
